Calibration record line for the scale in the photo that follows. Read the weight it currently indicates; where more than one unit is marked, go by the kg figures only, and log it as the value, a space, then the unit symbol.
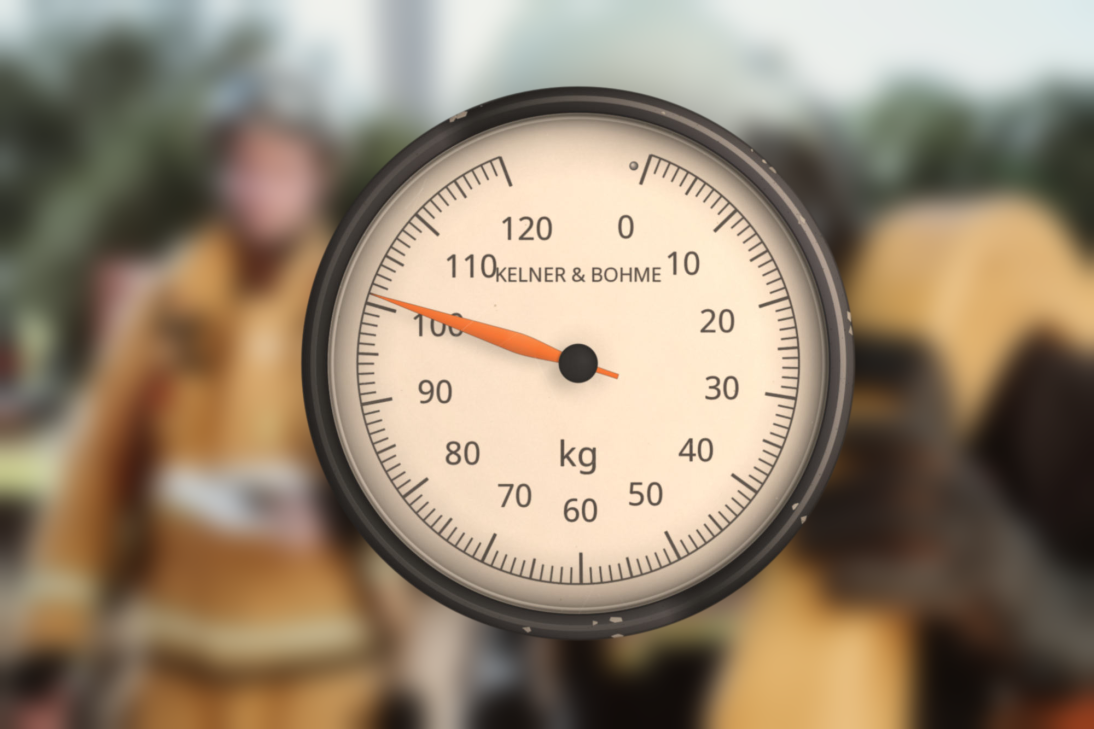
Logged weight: 101 kg
